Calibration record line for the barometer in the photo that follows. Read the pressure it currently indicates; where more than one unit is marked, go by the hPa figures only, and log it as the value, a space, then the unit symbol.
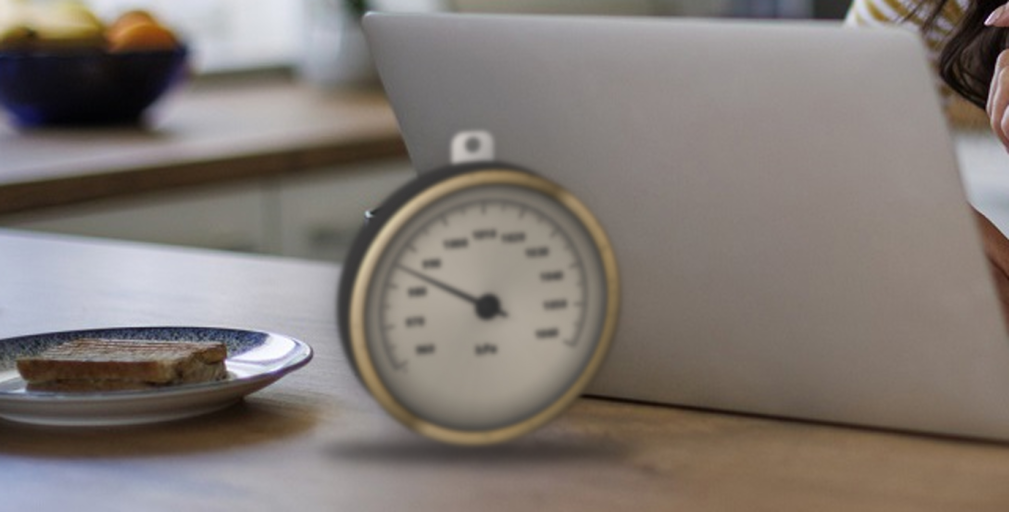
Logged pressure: 985 hPa
